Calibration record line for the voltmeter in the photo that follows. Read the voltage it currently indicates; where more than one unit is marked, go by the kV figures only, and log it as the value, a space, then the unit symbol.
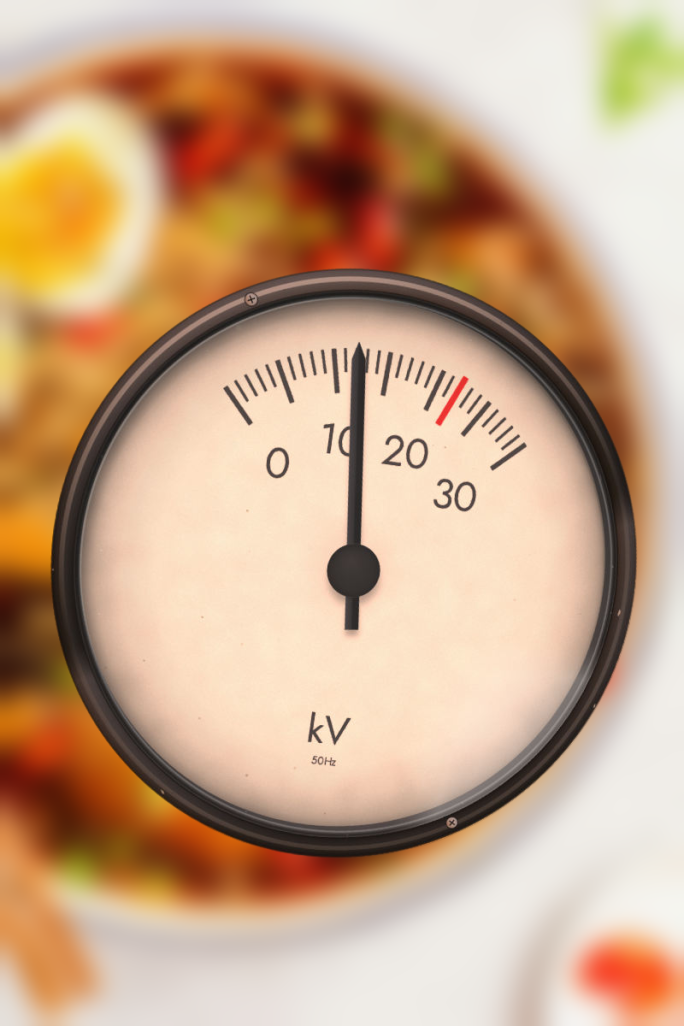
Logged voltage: 12 kV
